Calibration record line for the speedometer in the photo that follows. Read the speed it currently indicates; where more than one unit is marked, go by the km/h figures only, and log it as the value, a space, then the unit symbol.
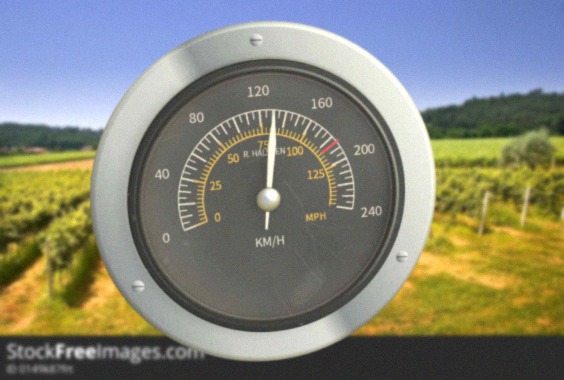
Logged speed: 130 km/h
